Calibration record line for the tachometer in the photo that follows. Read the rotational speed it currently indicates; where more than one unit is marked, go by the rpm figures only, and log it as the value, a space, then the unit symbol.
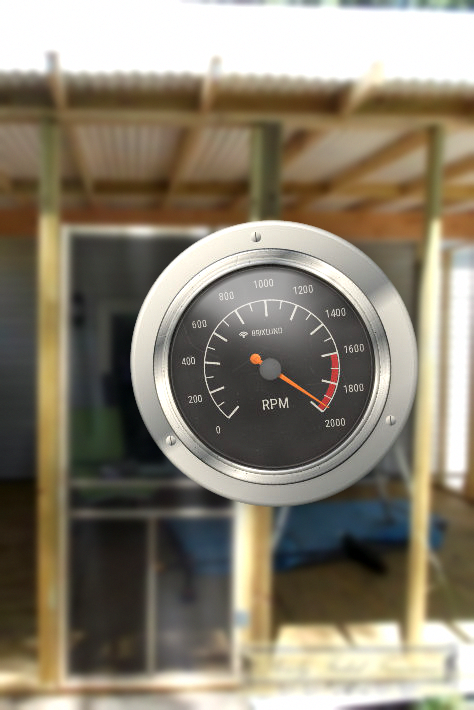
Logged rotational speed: 1950 rpm
